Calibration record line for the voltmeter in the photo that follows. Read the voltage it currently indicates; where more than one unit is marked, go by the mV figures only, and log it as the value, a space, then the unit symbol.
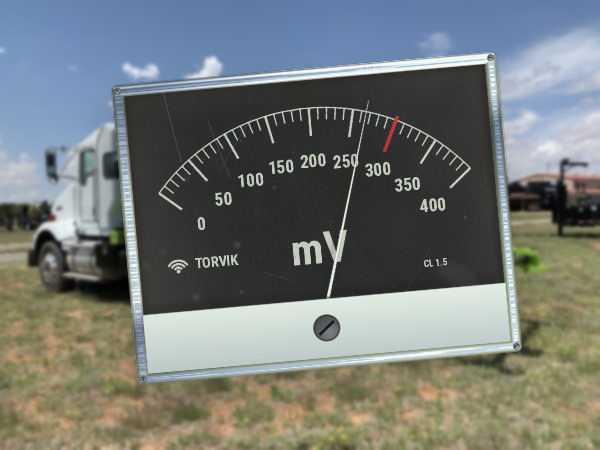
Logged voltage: 265 mV
